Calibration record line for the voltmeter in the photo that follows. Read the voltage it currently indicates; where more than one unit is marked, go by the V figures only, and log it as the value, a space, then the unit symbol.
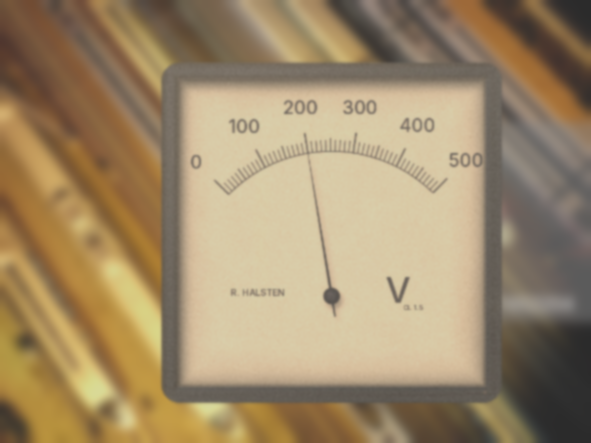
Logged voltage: 200 V
